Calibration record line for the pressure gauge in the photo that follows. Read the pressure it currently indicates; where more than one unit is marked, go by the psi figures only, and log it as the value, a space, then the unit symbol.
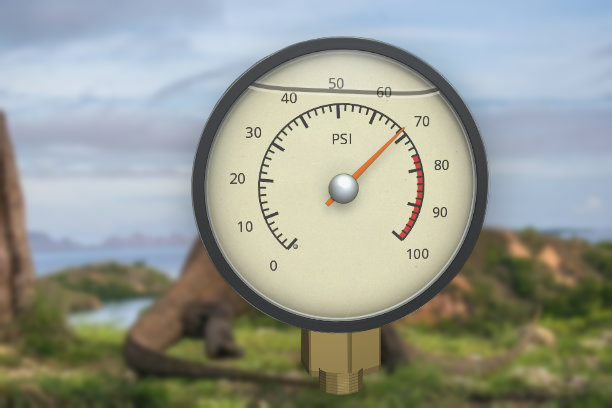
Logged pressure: 68 psi
